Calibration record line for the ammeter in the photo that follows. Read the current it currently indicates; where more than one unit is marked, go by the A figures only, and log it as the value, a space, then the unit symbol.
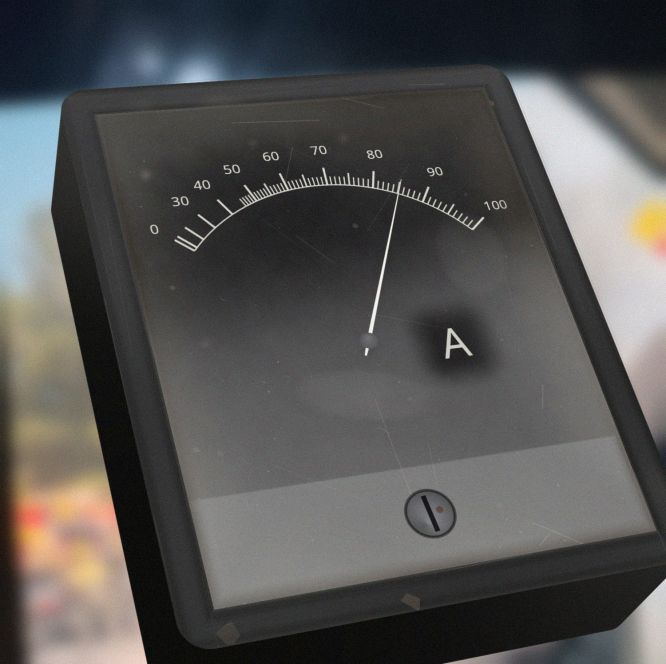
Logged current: 85 A
